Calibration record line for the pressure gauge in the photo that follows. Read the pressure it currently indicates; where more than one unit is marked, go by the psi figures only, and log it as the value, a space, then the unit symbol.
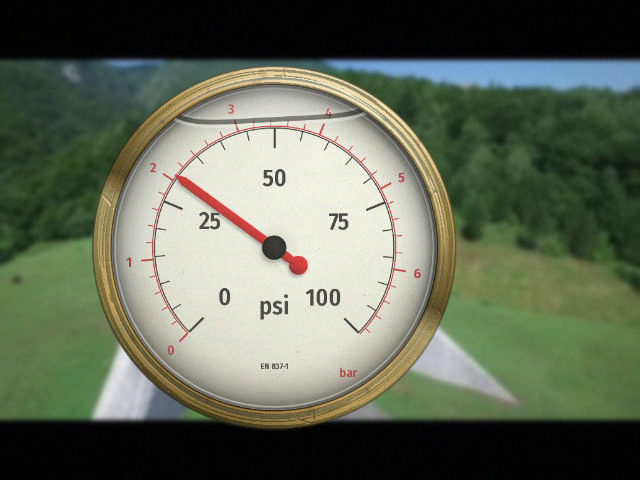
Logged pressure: 30 psi
